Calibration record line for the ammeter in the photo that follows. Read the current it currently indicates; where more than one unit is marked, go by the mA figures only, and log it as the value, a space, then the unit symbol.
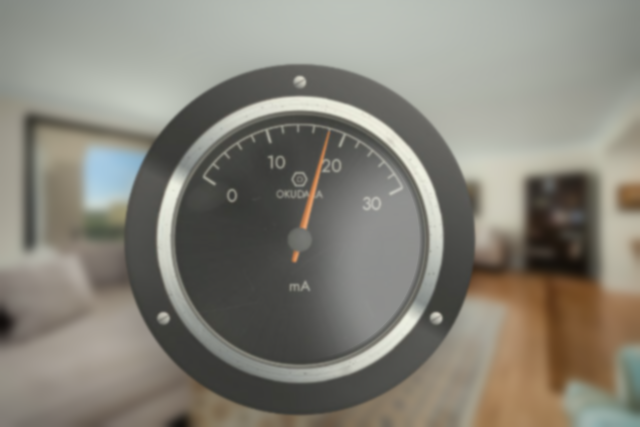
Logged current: 18 mA
